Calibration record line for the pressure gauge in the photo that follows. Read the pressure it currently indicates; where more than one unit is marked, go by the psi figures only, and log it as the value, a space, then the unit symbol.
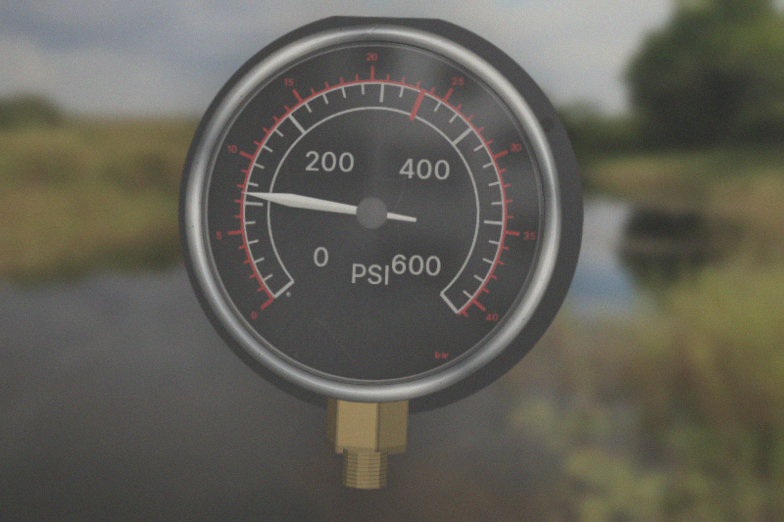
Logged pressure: 110 psi
